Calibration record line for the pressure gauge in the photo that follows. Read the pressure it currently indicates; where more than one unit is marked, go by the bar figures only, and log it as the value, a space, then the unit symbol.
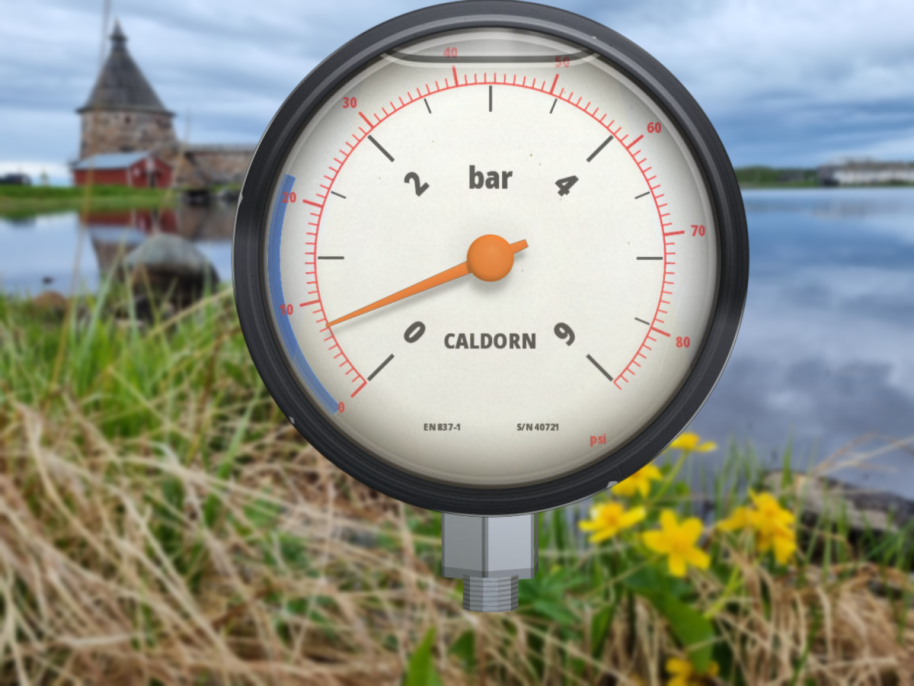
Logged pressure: 0.5 bar
